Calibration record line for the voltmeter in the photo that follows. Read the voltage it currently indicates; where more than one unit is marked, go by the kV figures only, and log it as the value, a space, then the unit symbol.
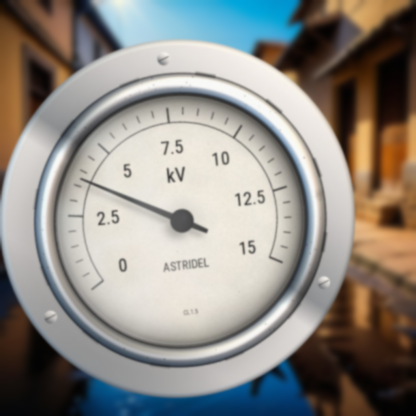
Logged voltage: 3.75 kV
